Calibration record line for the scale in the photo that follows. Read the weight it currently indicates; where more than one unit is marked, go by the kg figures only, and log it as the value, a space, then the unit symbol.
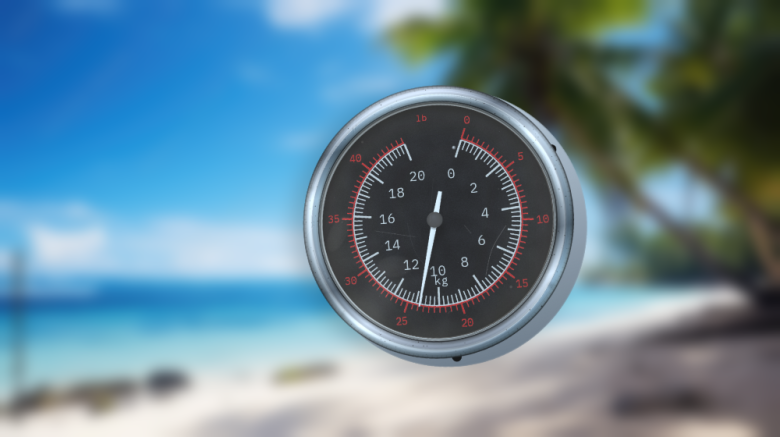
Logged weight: 10.8 kg
